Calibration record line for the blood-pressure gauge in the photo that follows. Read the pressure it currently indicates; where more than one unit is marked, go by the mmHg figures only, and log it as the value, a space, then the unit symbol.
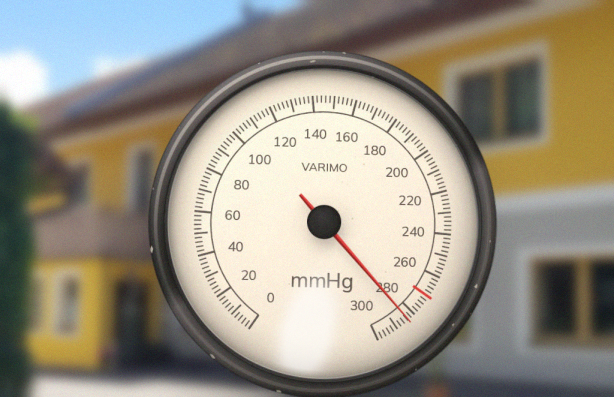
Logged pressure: 284 mmHg
